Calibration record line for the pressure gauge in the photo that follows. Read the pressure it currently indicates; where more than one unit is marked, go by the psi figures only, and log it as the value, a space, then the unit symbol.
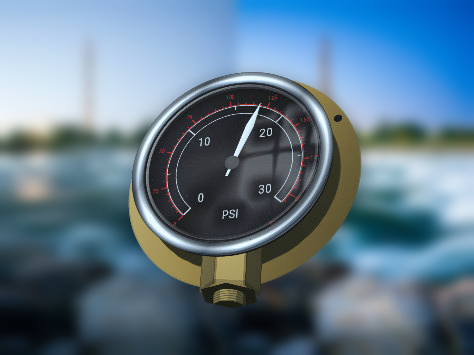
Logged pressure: 17.5 psi
